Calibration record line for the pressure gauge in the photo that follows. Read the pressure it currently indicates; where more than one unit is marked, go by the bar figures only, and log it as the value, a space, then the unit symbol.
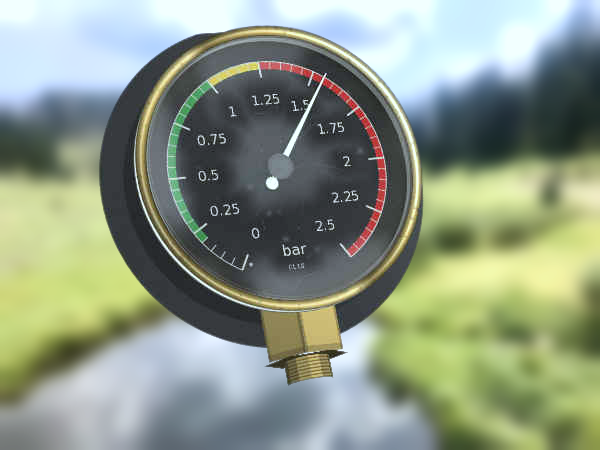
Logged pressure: 1.55 bar
